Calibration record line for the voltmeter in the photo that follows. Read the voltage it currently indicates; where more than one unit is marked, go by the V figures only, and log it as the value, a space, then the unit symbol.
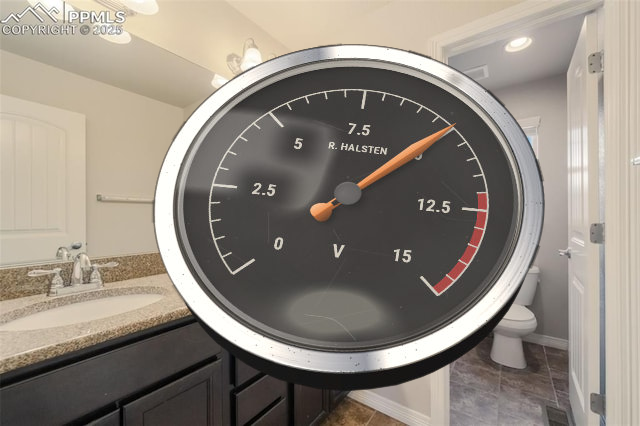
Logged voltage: 10 V
